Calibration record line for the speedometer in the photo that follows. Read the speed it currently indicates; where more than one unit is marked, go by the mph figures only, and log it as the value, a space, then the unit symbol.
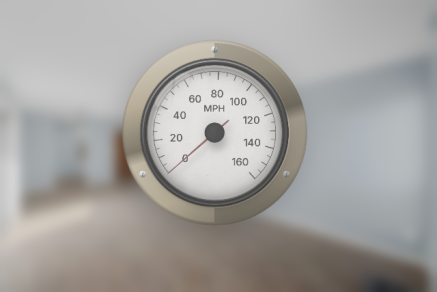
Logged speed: 0 mph
